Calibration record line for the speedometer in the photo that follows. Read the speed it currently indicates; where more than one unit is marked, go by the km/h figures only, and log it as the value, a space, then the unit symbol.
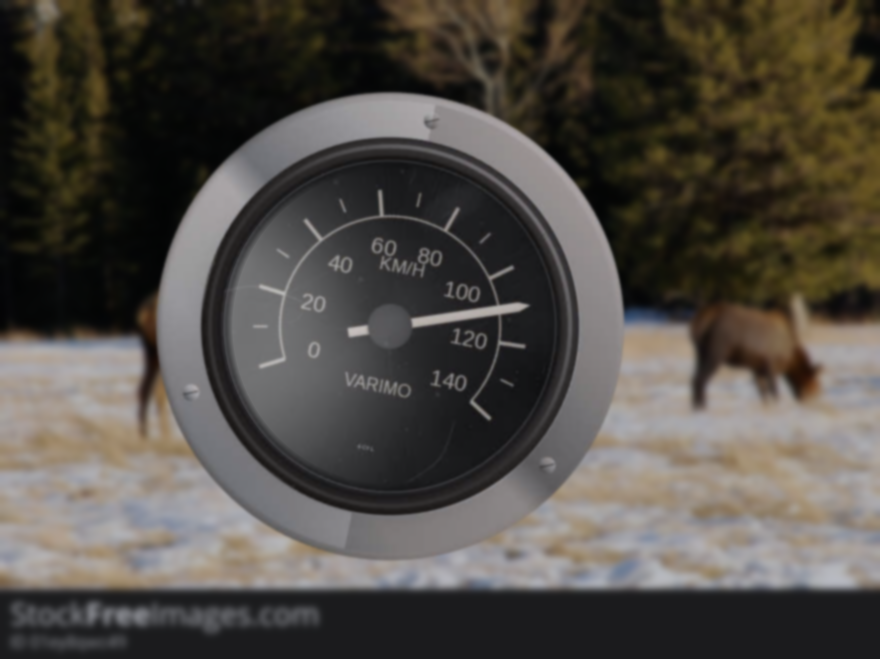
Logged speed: 110 km/h
